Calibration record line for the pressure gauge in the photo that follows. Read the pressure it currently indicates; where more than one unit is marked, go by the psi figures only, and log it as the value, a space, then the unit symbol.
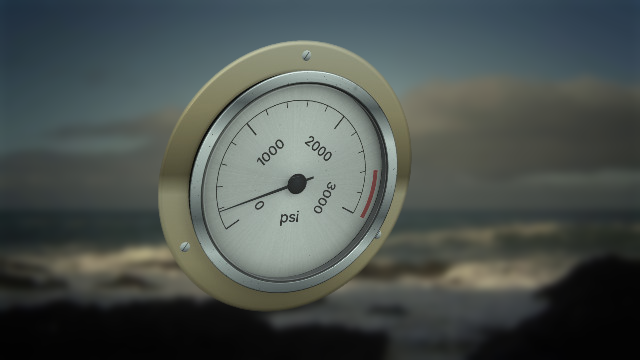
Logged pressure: 200 psi
